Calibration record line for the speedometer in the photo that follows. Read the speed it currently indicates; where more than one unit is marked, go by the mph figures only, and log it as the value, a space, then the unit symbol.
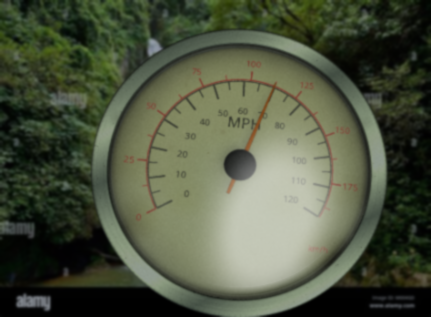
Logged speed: 70 mph
